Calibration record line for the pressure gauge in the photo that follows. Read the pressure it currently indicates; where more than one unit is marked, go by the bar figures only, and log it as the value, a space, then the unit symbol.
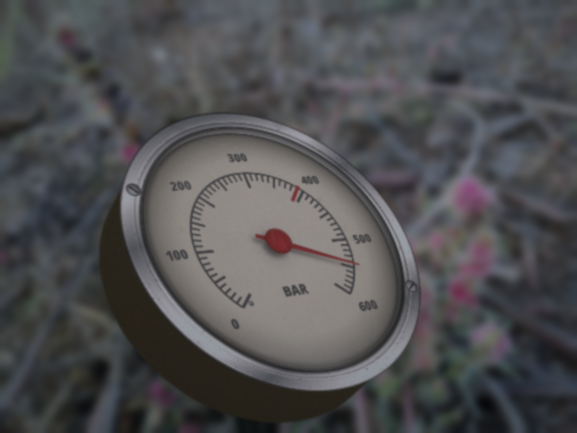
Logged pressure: 550 bar
